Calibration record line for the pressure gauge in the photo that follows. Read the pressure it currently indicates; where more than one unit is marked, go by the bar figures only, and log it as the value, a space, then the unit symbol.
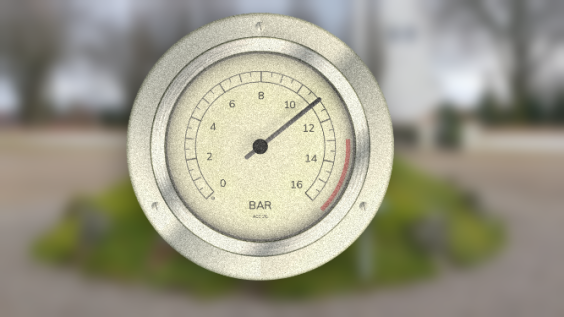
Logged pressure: 11 bar
